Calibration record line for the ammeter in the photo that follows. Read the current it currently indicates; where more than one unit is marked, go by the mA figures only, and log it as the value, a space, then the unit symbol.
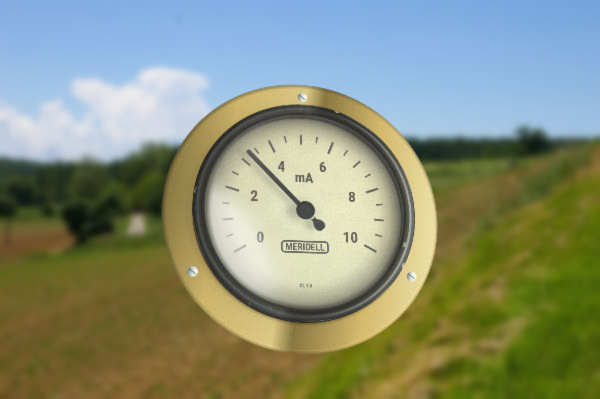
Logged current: 3.25 mA
